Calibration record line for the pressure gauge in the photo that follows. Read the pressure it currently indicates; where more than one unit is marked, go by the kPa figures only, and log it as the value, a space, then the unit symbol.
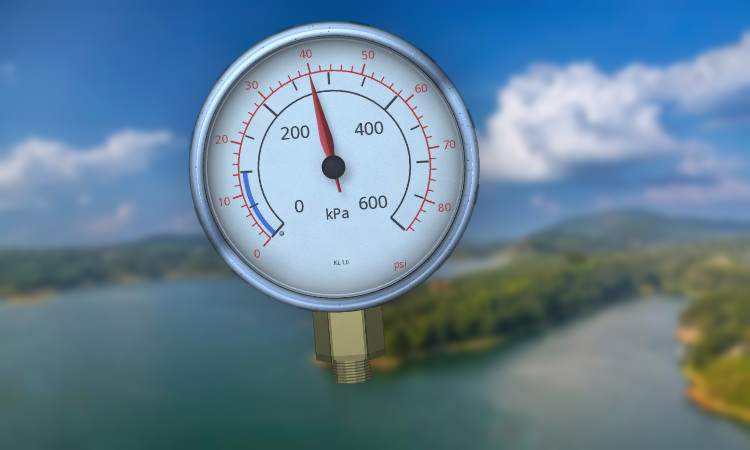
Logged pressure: 275 kPa
